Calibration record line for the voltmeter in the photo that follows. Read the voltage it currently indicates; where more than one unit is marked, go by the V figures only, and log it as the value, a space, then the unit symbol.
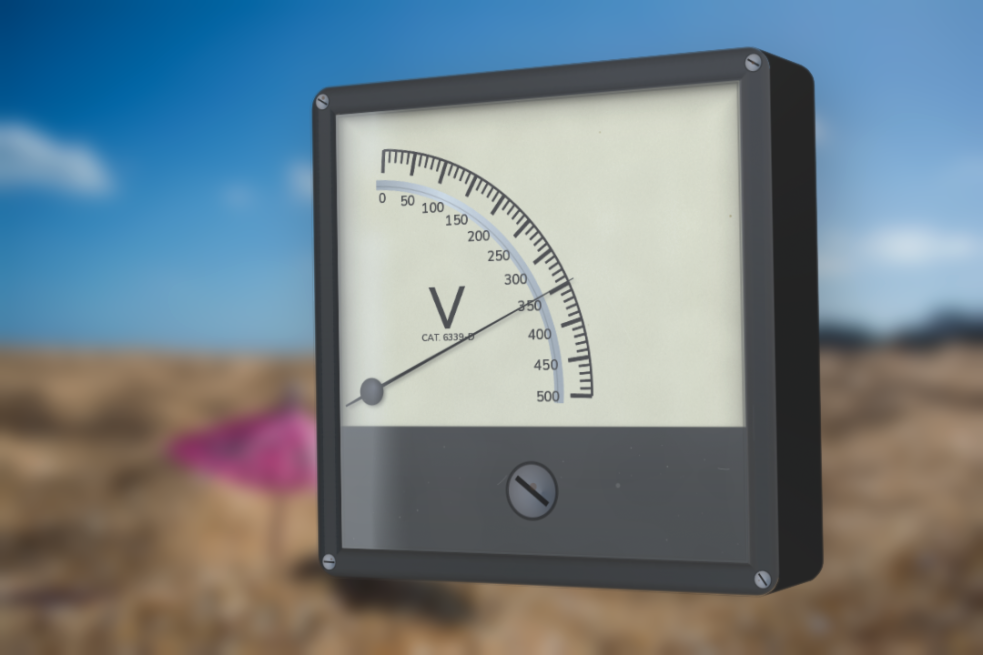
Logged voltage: 350 V
